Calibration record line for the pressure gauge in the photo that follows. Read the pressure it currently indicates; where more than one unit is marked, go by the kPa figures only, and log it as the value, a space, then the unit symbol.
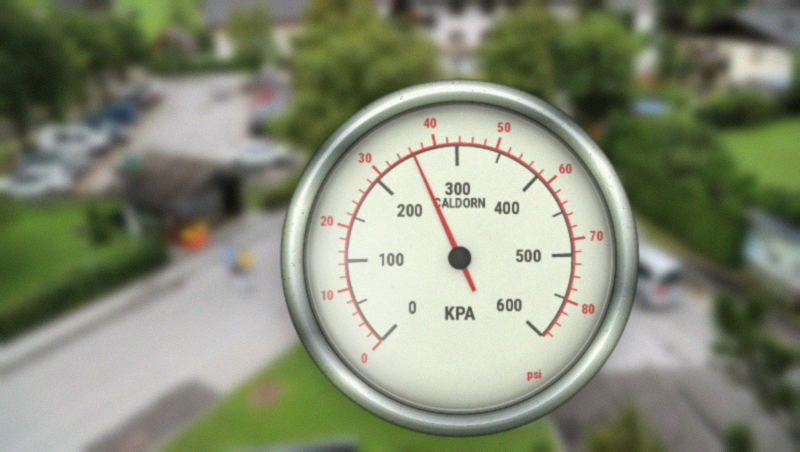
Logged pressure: 250 kPa
